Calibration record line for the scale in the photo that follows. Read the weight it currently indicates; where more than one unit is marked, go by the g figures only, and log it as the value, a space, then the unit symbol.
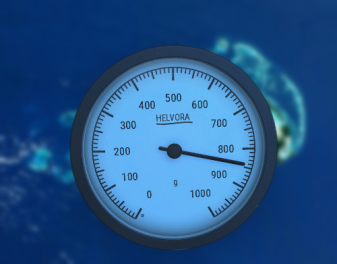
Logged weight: 840 g
